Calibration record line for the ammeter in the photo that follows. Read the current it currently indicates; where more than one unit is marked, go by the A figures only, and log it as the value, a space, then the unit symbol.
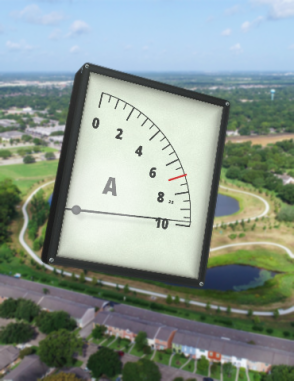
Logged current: 9.75 A
